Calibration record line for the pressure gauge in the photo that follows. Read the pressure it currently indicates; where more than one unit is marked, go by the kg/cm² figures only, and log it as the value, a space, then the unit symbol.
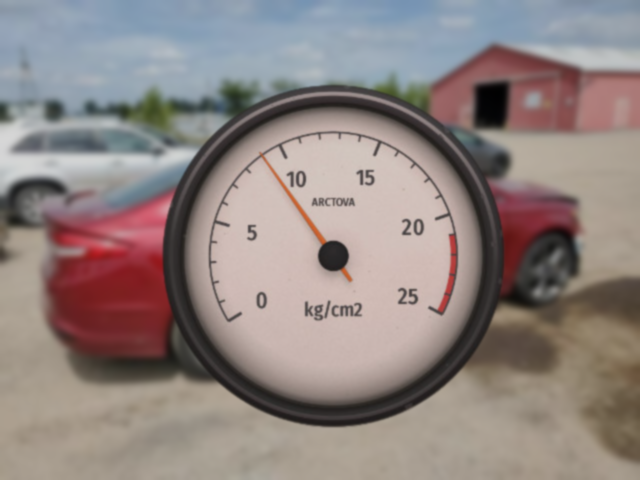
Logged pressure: 9 kg/cm²
